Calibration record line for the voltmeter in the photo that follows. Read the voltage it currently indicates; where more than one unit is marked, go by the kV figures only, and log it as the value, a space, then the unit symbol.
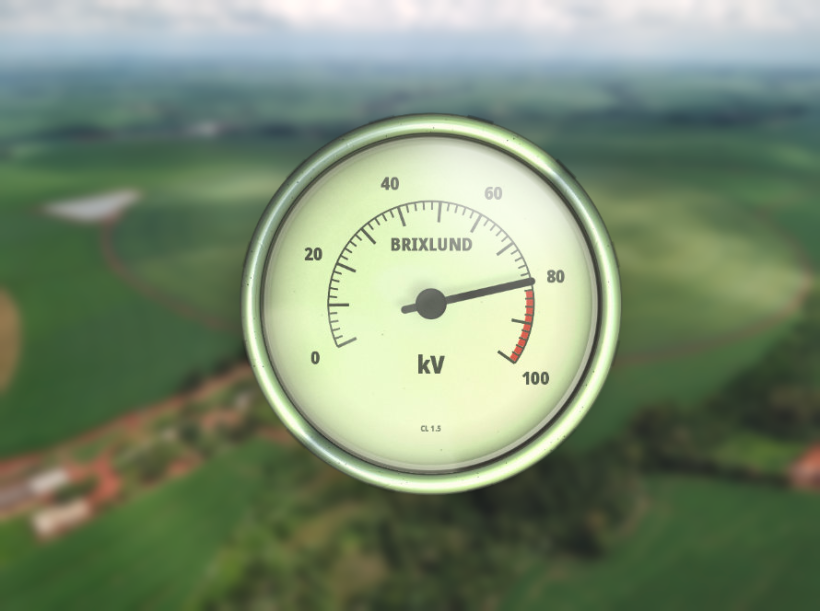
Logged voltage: 80 kV
